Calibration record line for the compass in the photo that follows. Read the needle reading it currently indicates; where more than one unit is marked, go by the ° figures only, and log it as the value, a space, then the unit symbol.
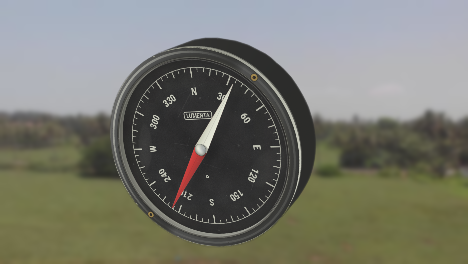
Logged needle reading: 215 °
